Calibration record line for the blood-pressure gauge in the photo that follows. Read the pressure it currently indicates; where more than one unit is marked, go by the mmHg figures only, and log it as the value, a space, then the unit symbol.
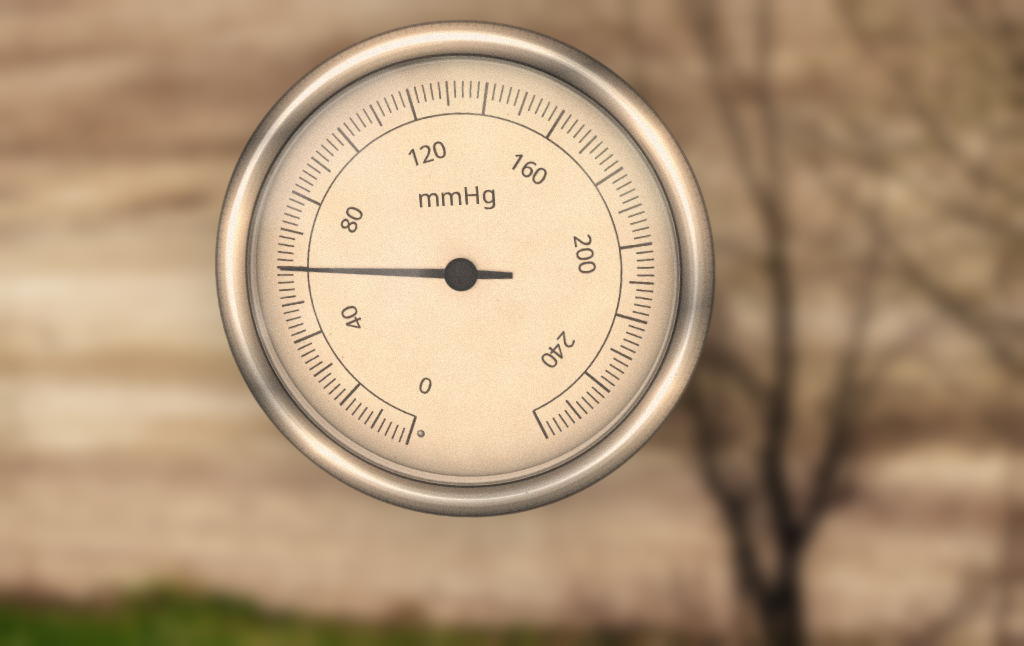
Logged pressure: 60 mmHg
